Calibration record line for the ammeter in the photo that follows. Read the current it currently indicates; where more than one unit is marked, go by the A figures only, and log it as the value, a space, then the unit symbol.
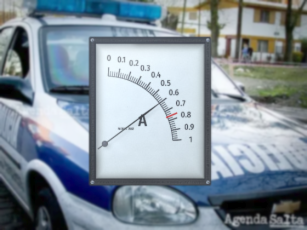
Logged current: 0.6 A
